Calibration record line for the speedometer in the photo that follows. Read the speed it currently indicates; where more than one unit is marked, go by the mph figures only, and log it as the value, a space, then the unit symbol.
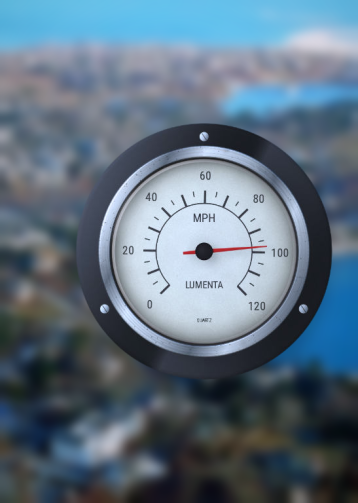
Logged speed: 97.5 mph
